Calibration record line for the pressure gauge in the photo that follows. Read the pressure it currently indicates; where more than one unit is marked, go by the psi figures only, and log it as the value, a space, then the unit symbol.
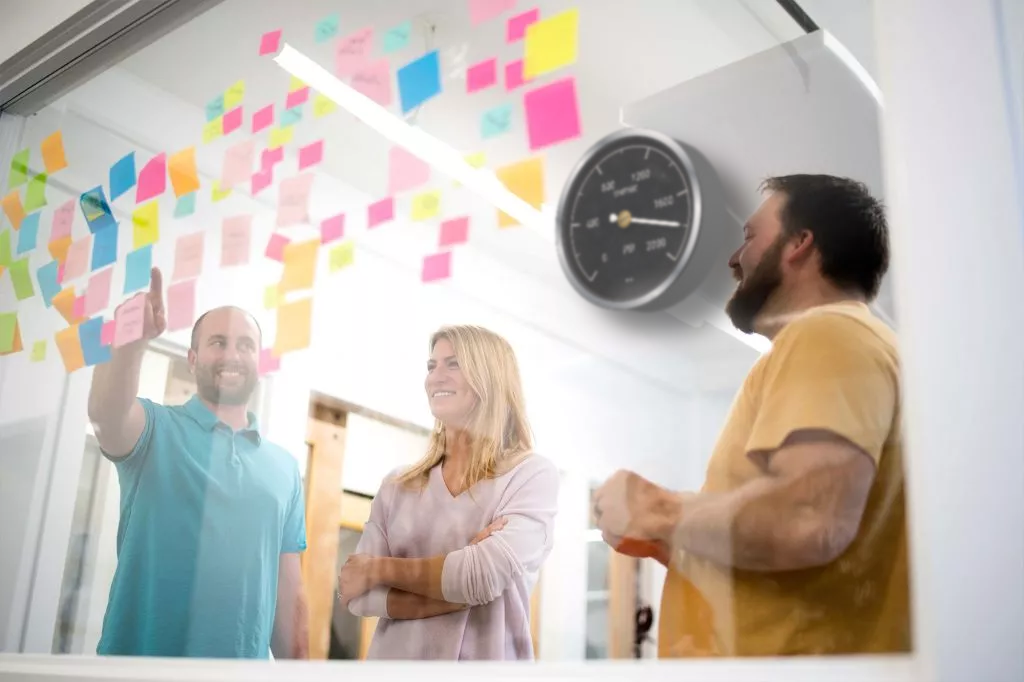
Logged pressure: 1800 psi
